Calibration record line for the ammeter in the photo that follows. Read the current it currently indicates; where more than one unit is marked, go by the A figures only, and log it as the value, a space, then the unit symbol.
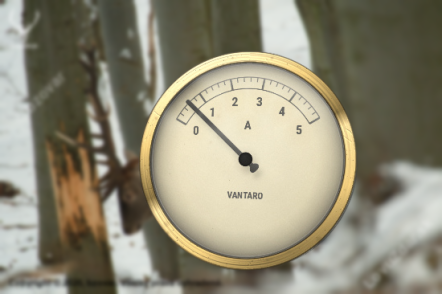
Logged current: 0.6 A
